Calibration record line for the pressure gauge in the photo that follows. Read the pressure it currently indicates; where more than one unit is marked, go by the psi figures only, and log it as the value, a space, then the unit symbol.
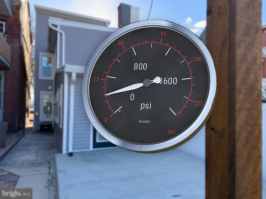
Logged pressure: 200 psi
